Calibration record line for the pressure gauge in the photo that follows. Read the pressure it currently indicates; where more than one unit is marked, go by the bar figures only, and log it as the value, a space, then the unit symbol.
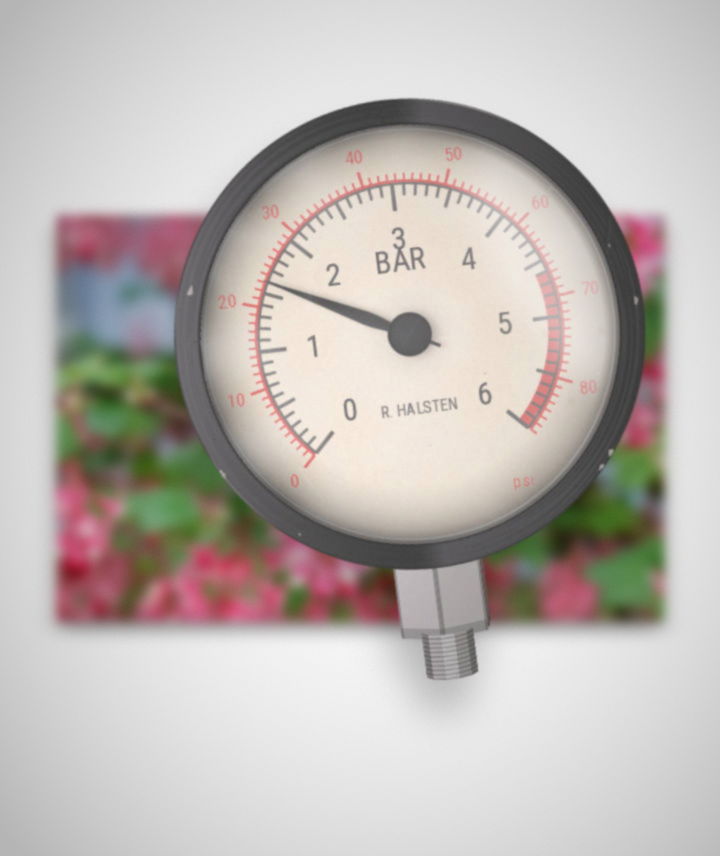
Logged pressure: 1.6 bar
